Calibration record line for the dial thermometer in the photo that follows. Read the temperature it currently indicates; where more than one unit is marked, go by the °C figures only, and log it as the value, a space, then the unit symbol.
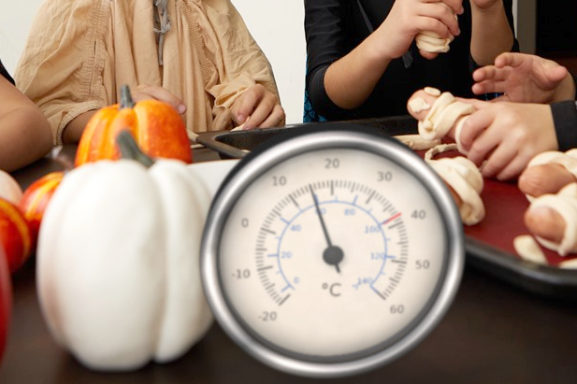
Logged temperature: 15 °C
